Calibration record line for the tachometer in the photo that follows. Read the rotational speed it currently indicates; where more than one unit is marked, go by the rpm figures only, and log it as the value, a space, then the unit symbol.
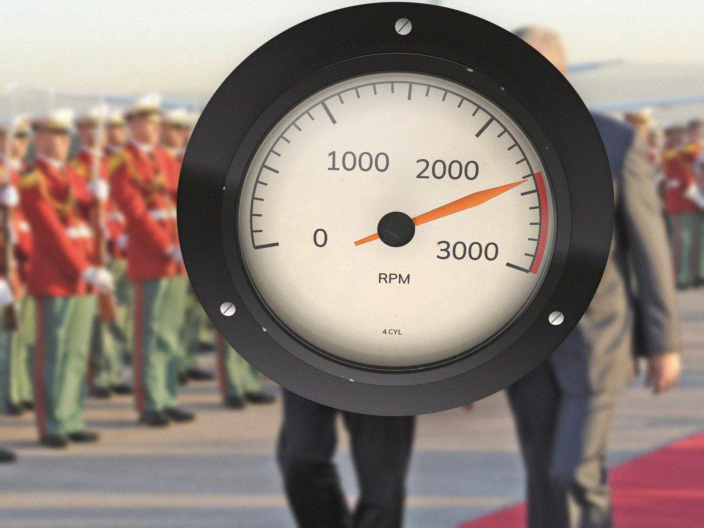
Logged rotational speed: 2400 rpm
